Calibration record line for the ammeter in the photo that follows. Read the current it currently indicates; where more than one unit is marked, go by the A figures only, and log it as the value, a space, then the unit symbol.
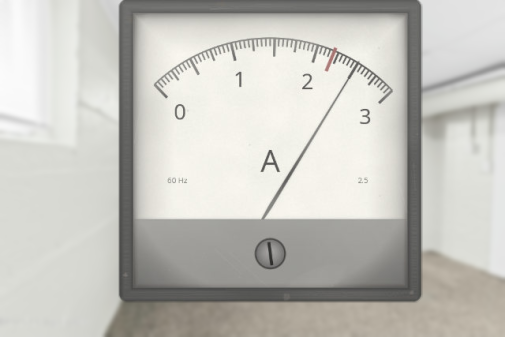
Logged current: 2.5 A
